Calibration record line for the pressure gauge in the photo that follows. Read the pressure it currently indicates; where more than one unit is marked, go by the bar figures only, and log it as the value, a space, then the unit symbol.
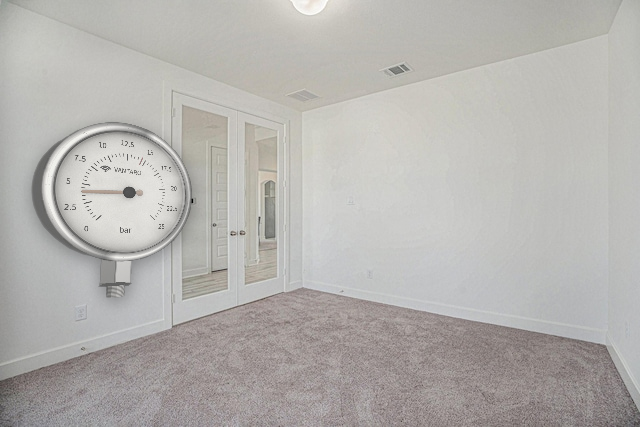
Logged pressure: 4 bar
